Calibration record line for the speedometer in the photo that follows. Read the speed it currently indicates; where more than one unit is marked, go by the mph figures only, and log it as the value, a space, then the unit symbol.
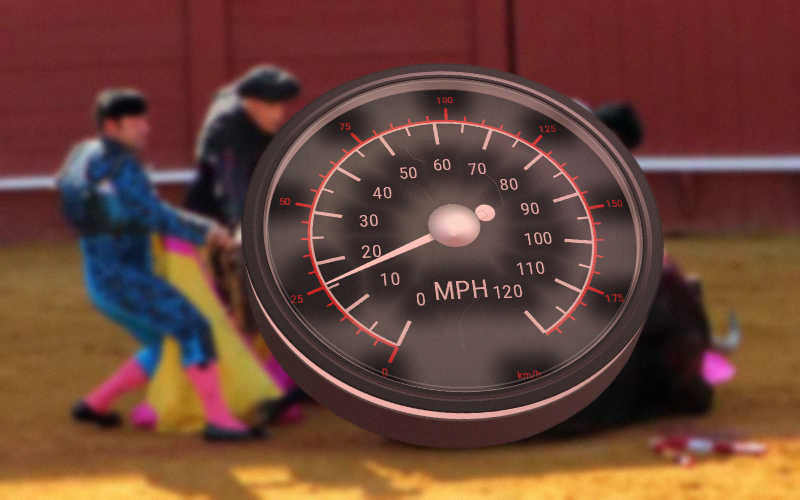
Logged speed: 15 mph
